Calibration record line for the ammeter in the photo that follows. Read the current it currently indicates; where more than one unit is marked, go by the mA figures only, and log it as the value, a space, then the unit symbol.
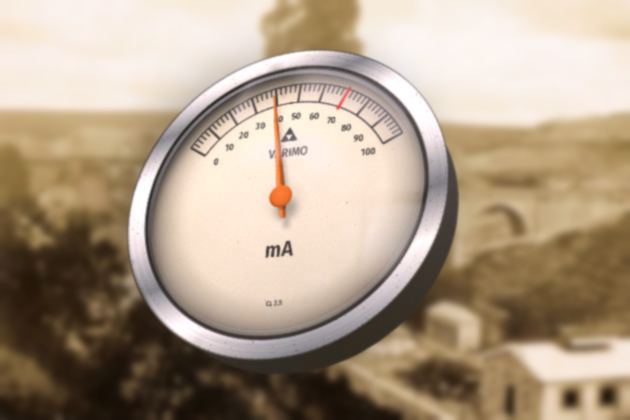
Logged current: 40 mA
